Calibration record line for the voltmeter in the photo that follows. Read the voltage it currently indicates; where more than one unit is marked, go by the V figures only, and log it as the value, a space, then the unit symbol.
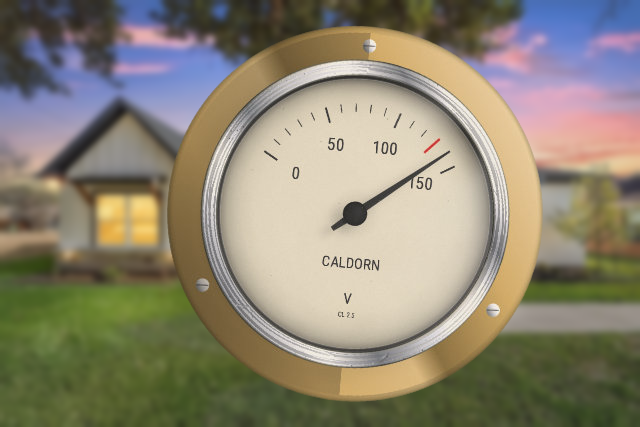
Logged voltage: 140 V
